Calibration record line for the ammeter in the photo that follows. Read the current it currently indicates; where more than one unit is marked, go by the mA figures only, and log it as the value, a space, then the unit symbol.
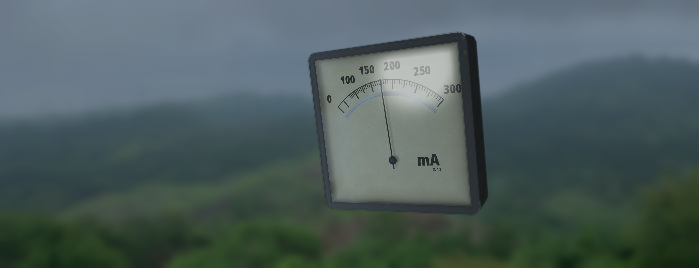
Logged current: 175 mA
